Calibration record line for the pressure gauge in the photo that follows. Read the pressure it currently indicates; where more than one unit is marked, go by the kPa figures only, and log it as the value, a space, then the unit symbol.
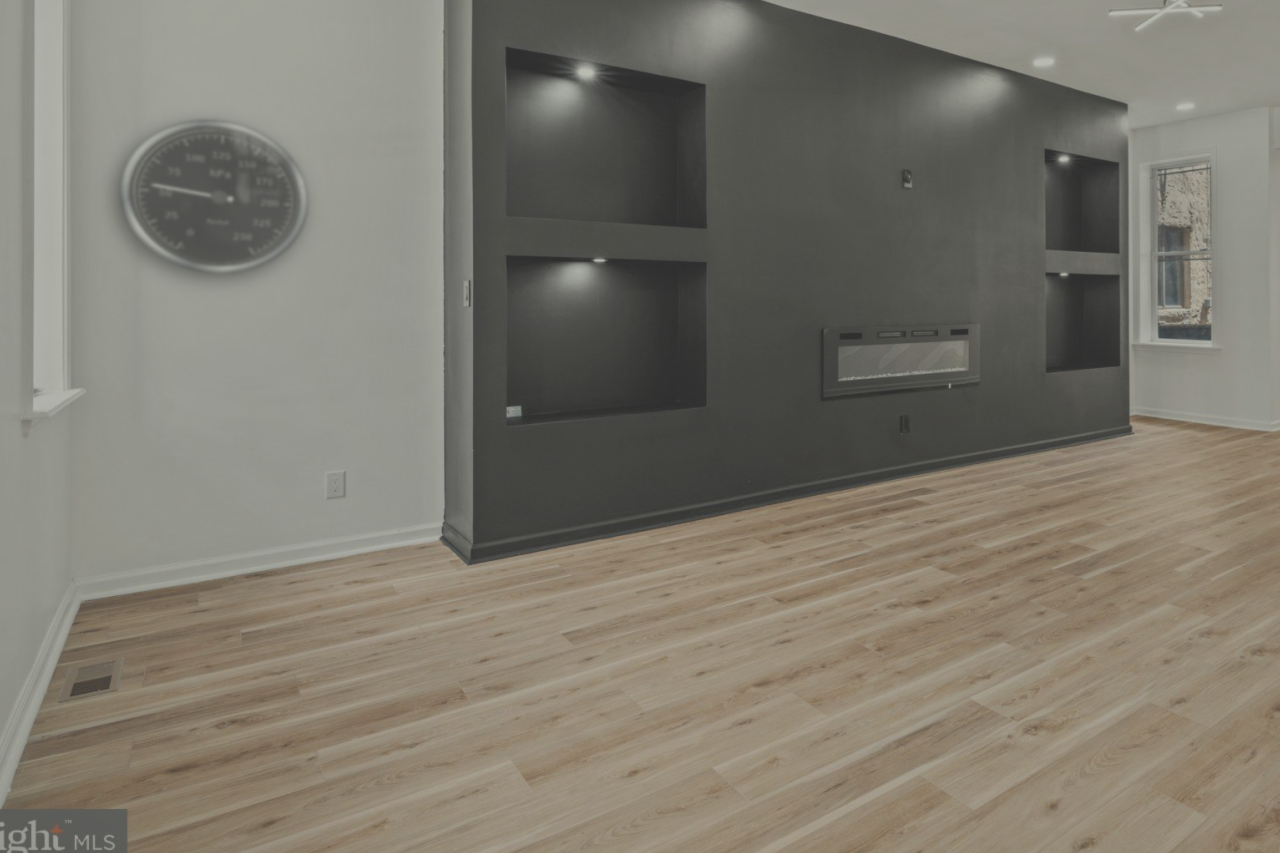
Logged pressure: 55 kPa
